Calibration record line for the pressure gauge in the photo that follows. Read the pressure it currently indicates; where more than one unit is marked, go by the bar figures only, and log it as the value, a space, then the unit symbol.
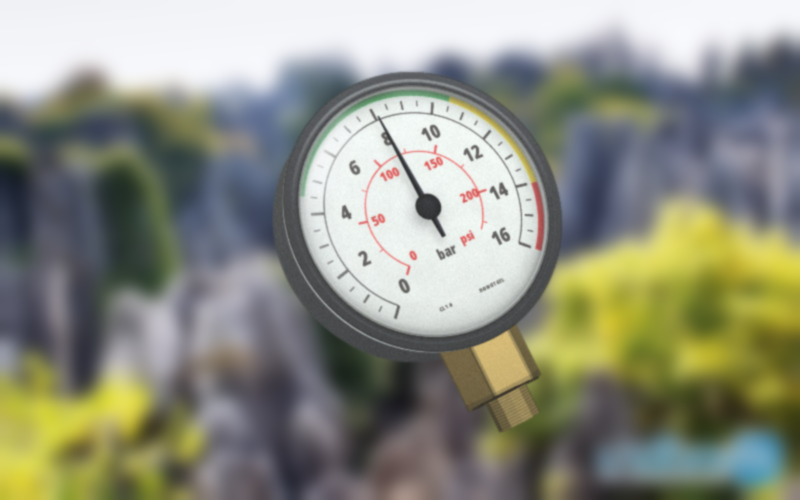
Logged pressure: 8 bar
